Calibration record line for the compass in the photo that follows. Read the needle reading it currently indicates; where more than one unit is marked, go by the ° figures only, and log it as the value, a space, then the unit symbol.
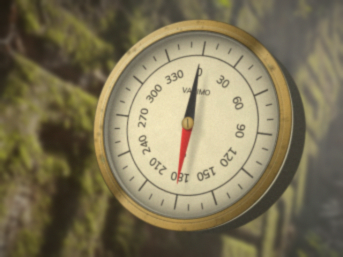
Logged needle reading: 180 °
